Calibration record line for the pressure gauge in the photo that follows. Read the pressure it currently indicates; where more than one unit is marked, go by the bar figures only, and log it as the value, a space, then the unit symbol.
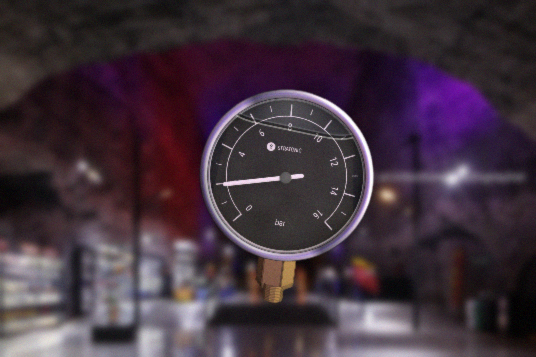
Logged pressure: 2 bar
